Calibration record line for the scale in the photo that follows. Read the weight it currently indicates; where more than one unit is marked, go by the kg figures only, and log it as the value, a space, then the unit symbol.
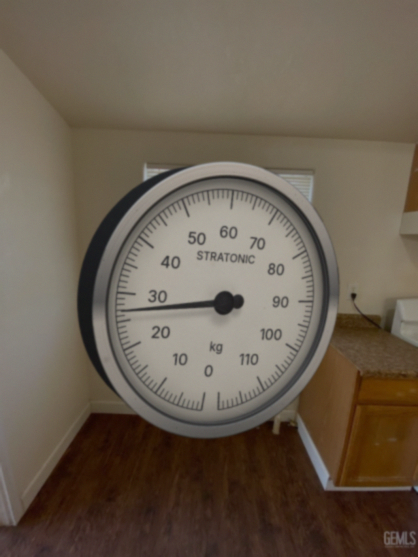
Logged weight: 27 kg
